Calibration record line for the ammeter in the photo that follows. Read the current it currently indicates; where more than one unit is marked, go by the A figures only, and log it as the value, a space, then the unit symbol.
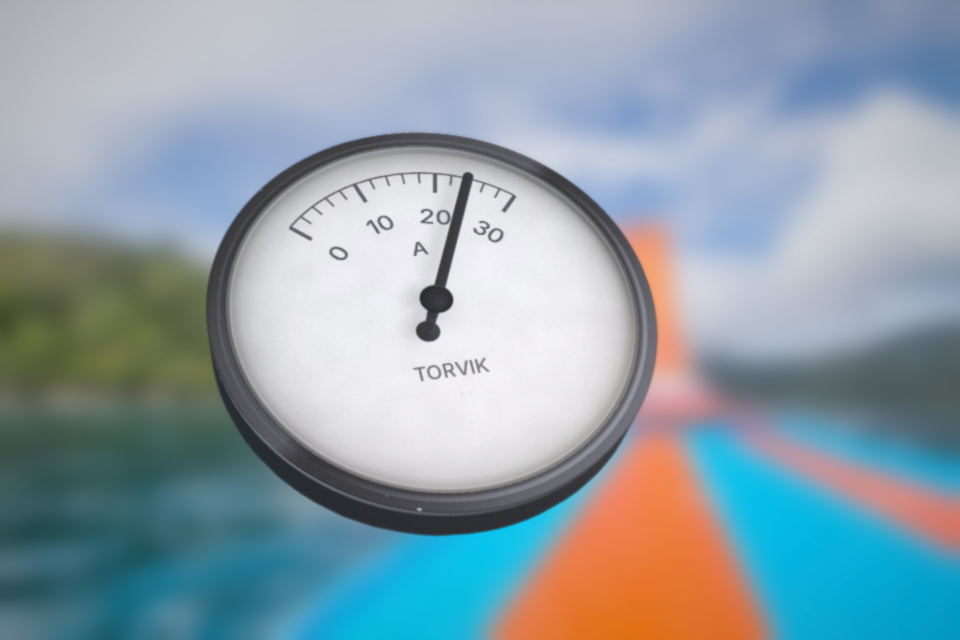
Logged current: 24 A
